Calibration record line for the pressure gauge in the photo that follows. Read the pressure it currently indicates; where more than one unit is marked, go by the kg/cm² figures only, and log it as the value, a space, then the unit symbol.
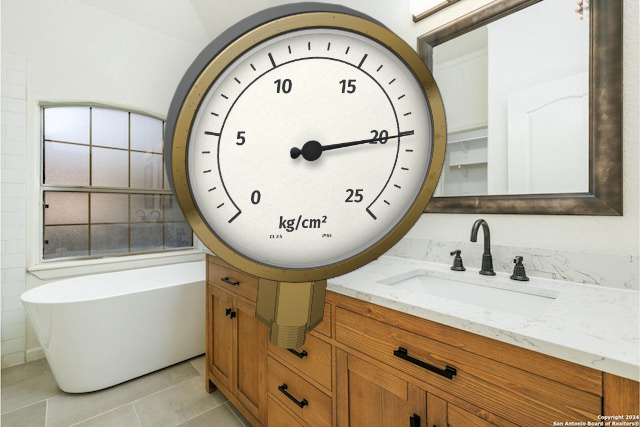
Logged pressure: 20 kg/cm²
